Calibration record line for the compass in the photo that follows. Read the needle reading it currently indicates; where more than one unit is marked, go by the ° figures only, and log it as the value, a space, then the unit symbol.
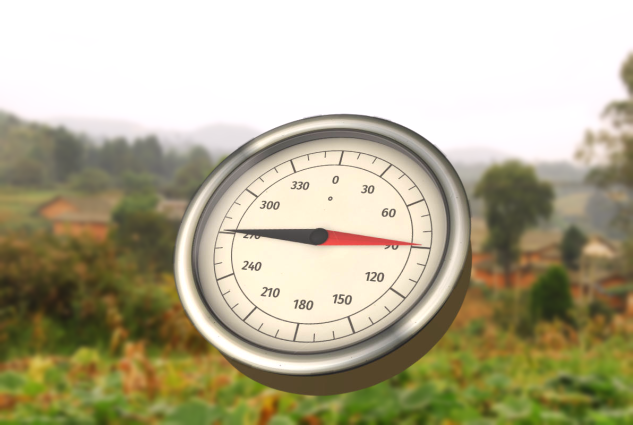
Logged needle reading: 90 °
